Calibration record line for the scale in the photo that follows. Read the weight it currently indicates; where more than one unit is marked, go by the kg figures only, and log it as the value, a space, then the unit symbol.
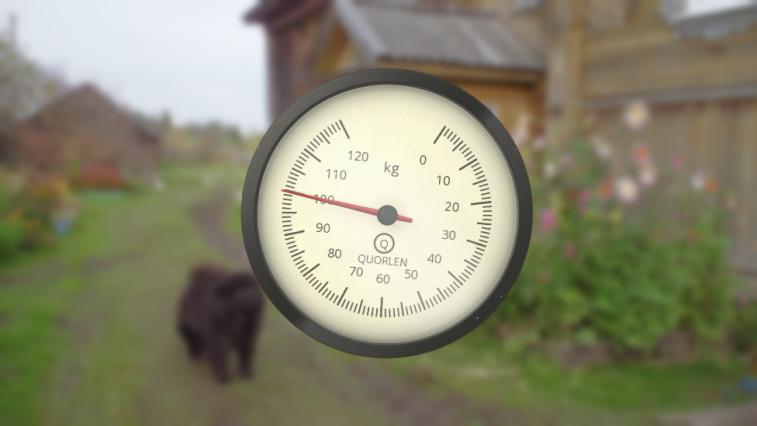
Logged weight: 100 kg
